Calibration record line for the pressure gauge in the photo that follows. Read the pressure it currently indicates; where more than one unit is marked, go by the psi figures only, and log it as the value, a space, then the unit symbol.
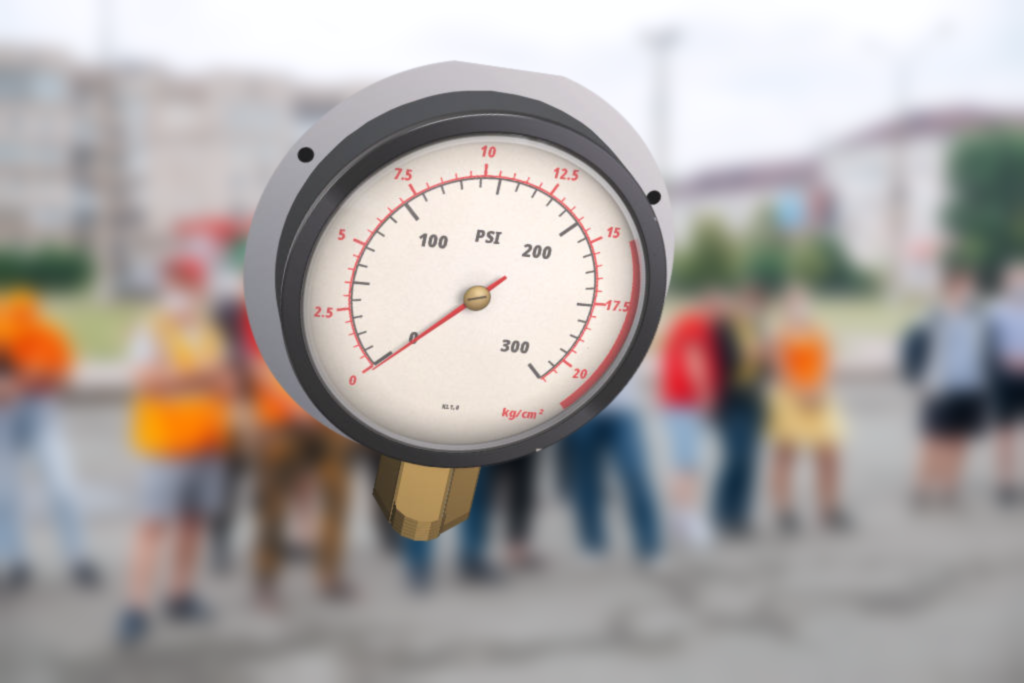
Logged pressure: 0 psi
